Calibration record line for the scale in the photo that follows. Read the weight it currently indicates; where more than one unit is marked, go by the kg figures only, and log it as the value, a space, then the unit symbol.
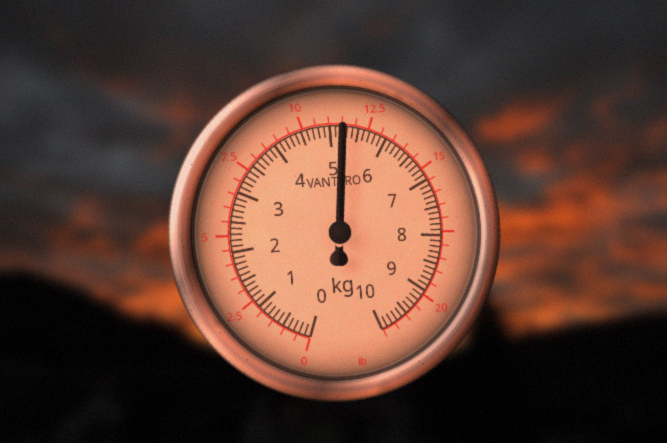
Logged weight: 5.2 kg
